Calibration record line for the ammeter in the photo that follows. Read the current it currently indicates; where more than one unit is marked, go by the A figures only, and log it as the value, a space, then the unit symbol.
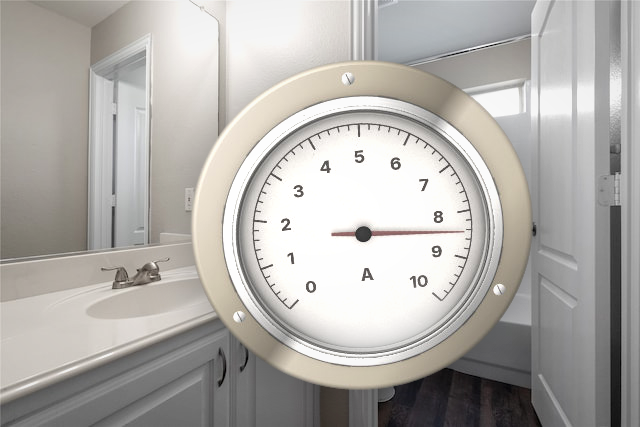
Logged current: 8.4 A
